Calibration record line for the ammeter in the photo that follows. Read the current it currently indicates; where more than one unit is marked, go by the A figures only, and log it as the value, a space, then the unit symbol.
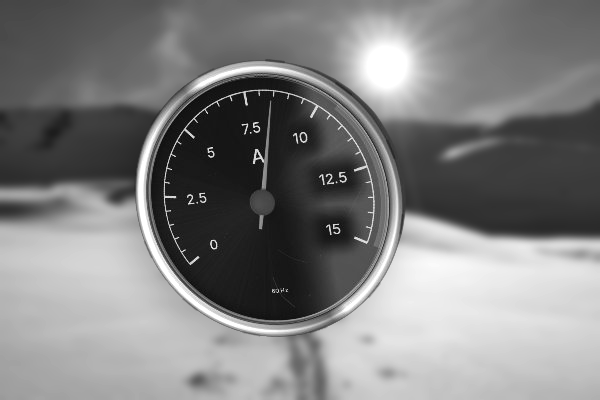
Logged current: 8.5 A
